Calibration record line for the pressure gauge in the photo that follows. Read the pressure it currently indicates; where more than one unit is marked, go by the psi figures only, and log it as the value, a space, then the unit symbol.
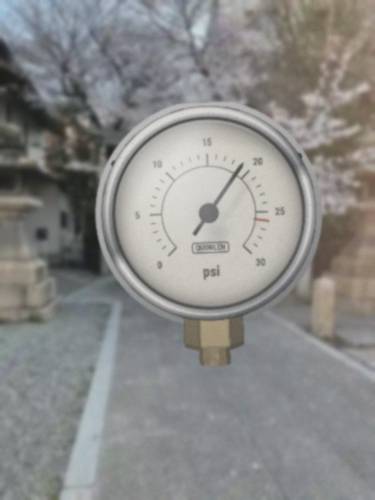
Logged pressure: 19 psi
